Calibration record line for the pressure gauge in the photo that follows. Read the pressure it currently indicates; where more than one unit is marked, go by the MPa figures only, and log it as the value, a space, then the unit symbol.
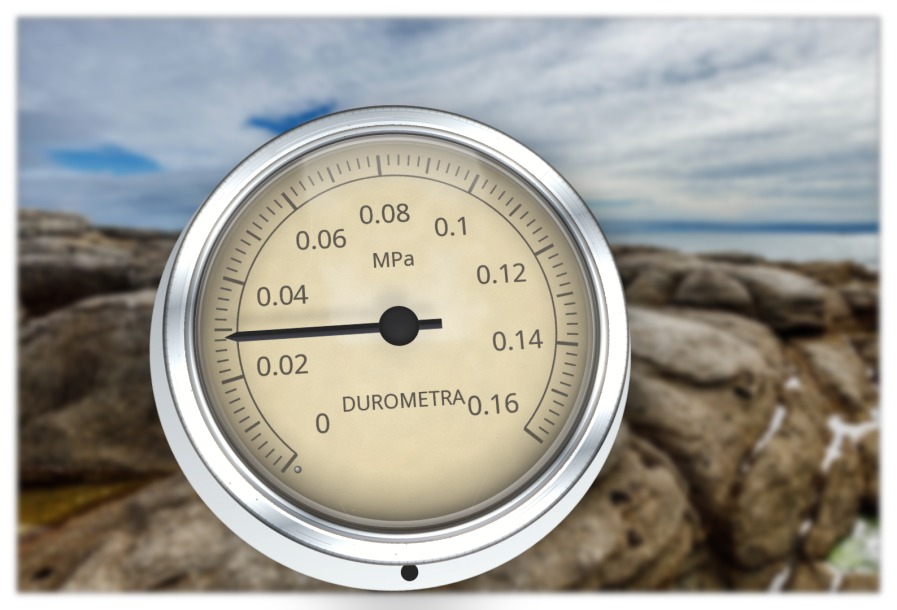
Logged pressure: 0.028 MPa
